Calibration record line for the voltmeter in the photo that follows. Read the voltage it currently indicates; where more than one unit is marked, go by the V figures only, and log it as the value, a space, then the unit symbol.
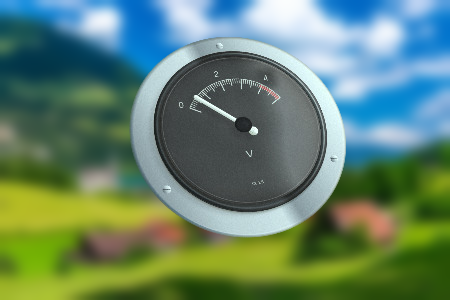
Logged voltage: 0.5 V
